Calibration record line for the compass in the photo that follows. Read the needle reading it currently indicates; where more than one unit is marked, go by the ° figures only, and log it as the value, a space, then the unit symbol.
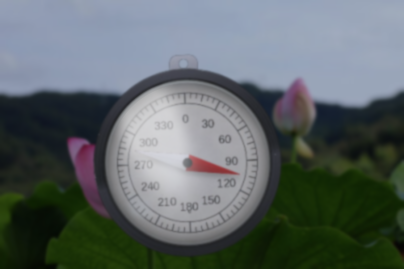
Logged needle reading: 105 °
